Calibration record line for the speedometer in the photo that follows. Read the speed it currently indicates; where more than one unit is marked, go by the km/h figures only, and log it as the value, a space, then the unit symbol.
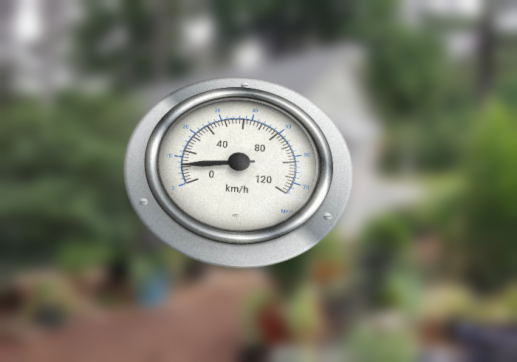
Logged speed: 10 km/h
